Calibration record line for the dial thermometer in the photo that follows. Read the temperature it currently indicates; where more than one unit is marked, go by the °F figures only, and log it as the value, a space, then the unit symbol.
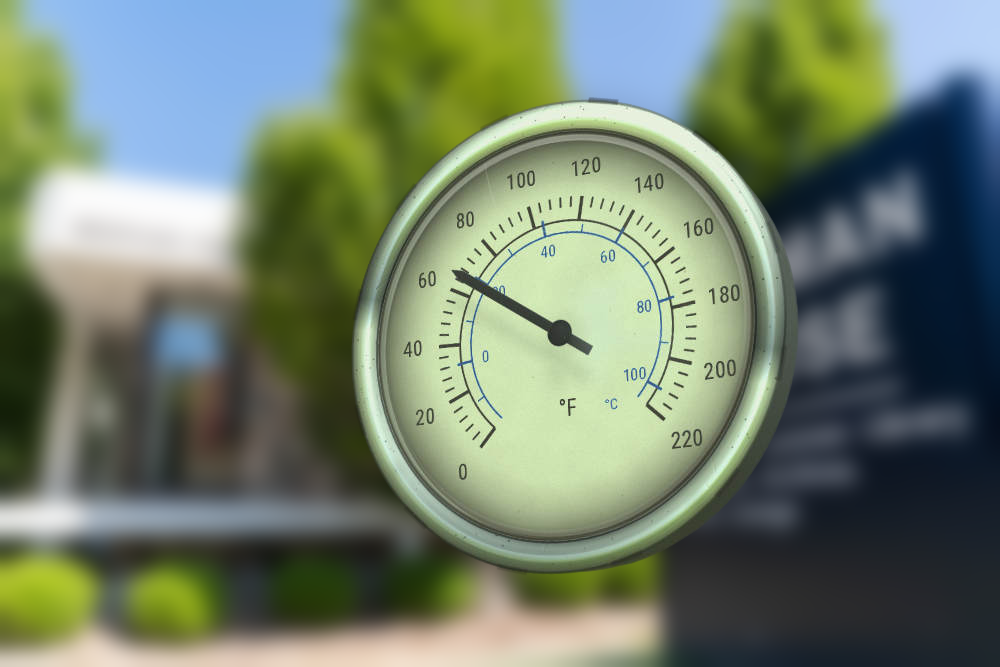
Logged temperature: 66 °F
